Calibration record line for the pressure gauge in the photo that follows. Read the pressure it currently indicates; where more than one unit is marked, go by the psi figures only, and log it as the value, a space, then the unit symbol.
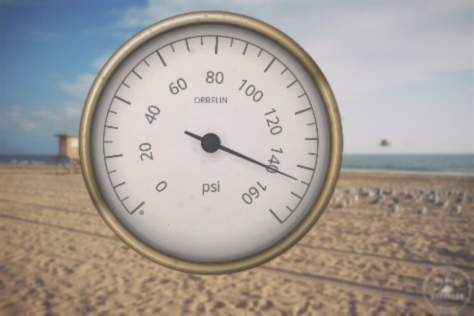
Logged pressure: 145 psi
